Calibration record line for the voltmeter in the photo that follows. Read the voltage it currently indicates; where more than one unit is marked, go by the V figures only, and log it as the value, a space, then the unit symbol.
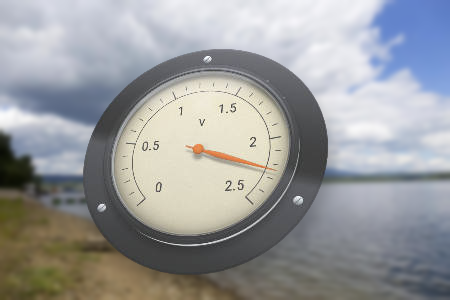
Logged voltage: 2.25 V
